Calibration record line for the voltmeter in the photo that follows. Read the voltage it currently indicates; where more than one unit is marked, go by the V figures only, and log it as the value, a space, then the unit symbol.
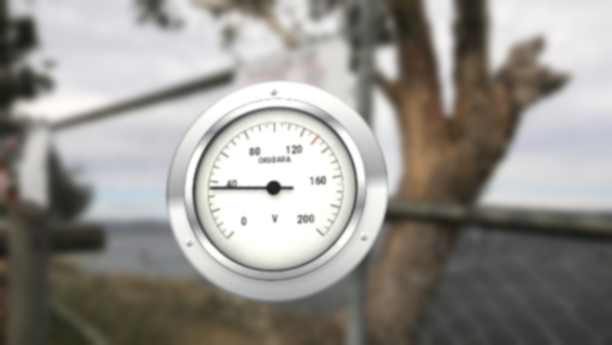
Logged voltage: 35 V
